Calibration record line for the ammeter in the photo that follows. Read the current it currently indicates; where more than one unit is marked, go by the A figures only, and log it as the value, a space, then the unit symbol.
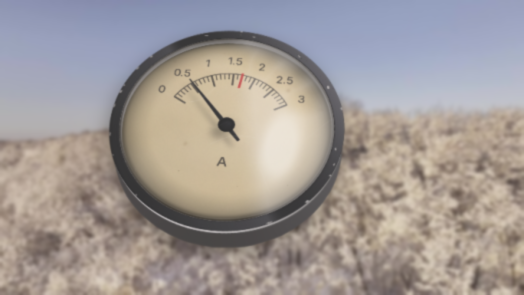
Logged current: 0.5 A
